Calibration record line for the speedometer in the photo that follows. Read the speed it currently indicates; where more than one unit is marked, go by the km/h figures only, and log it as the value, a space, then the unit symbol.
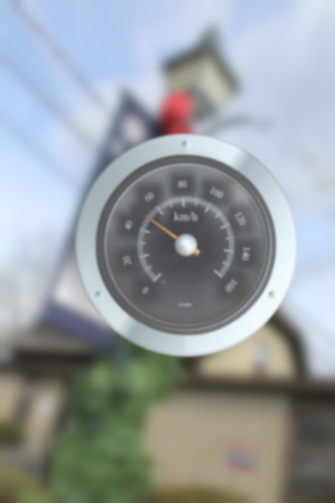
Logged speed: 50 km/h
